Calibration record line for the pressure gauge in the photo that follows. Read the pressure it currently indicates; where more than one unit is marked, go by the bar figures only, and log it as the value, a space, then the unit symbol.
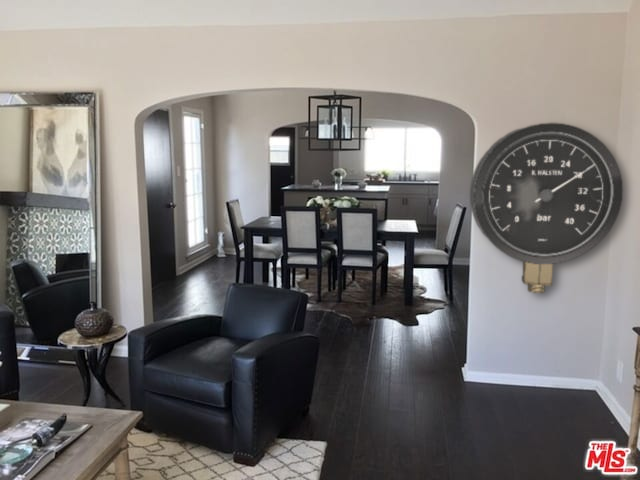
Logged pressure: 28 bar
